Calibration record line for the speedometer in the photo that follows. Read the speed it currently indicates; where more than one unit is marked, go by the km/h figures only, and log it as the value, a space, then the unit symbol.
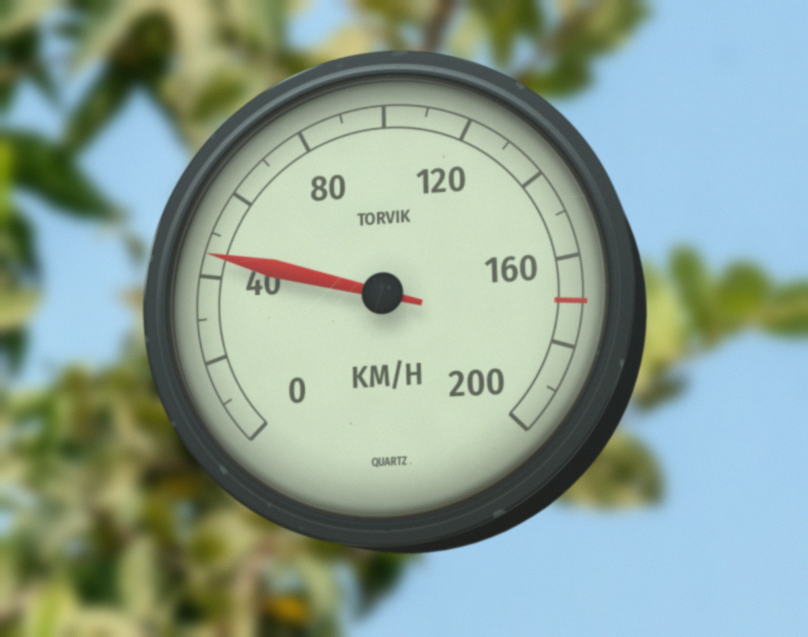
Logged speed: 45 km/h
